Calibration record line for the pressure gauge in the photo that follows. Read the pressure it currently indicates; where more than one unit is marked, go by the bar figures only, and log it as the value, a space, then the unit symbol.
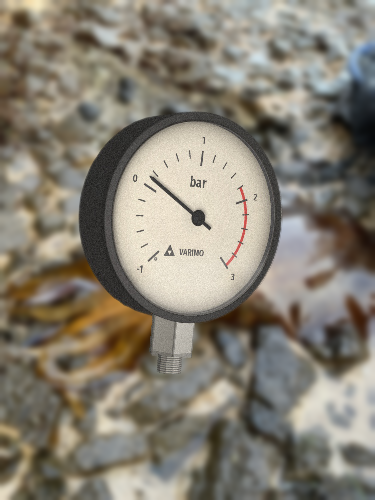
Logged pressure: 0.1 bar
